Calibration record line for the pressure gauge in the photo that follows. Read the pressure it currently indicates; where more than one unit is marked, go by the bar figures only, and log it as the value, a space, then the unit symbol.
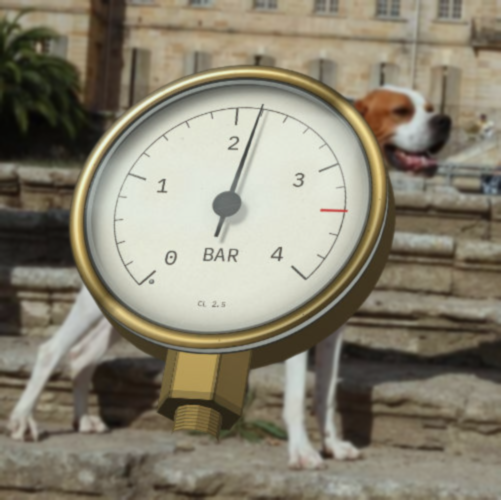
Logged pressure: 2.2 bar
